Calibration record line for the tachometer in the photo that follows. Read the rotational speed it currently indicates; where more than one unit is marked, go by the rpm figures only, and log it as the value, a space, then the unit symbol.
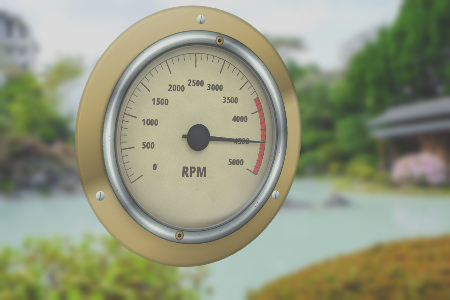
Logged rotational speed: 4500 rpm
